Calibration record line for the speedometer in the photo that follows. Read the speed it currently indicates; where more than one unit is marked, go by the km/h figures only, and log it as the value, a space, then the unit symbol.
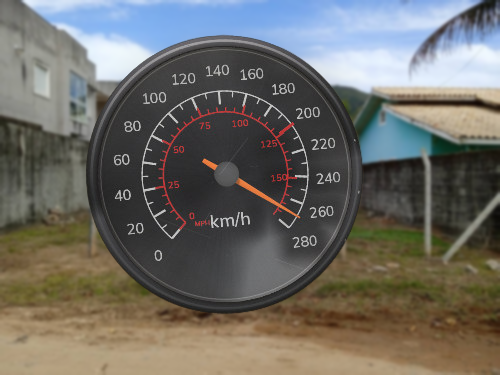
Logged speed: 270 km/h
